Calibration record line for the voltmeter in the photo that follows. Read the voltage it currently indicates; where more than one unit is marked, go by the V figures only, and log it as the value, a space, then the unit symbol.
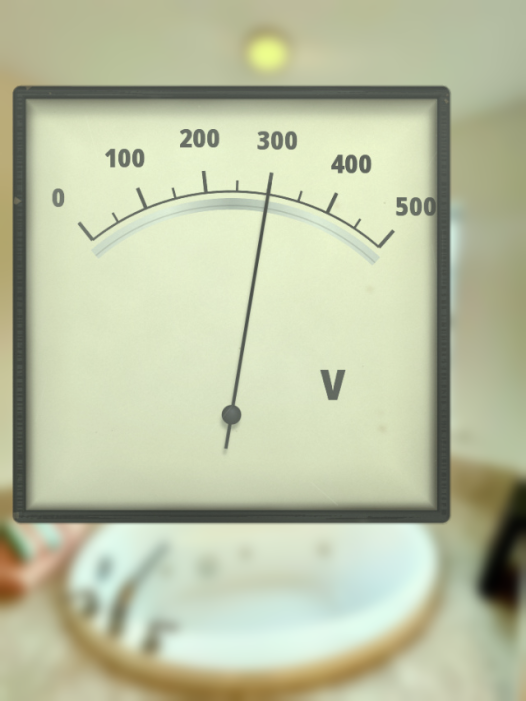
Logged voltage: 300 V
